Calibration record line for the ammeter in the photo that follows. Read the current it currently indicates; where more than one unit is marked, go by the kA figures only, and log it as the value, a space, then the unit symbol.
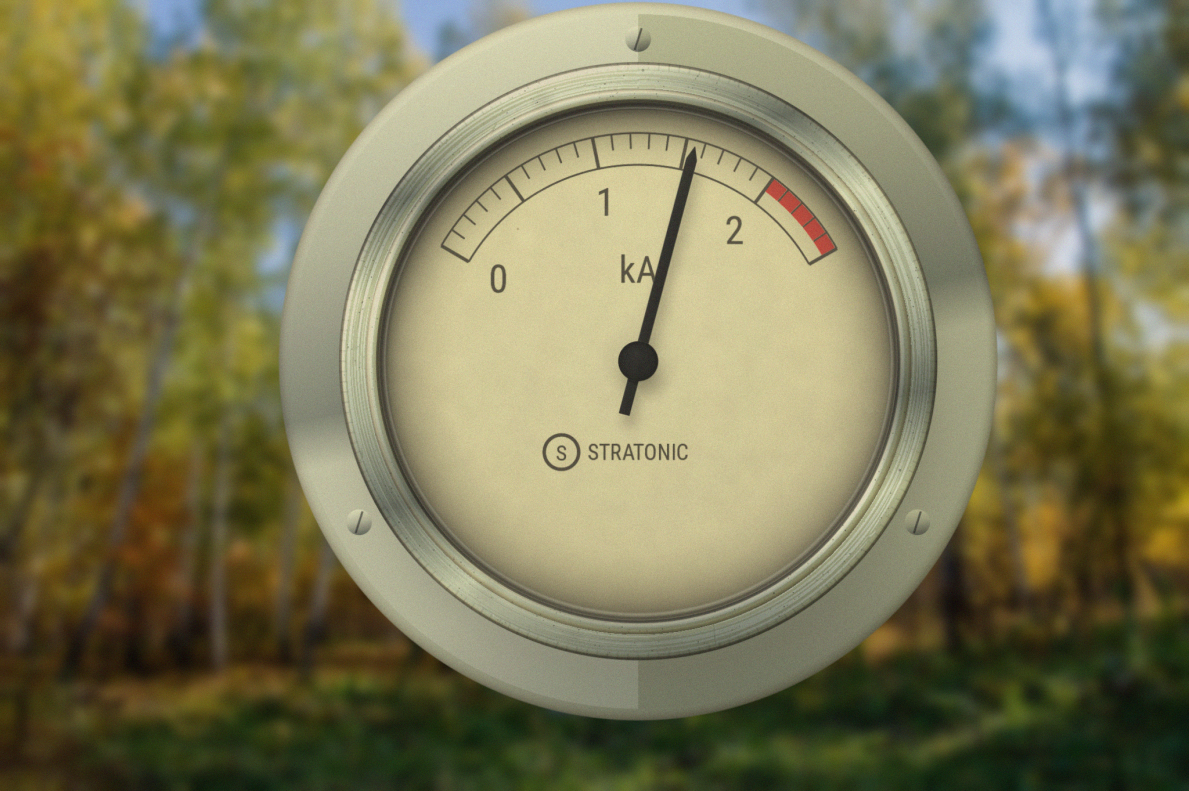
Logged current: 1.55 kA
